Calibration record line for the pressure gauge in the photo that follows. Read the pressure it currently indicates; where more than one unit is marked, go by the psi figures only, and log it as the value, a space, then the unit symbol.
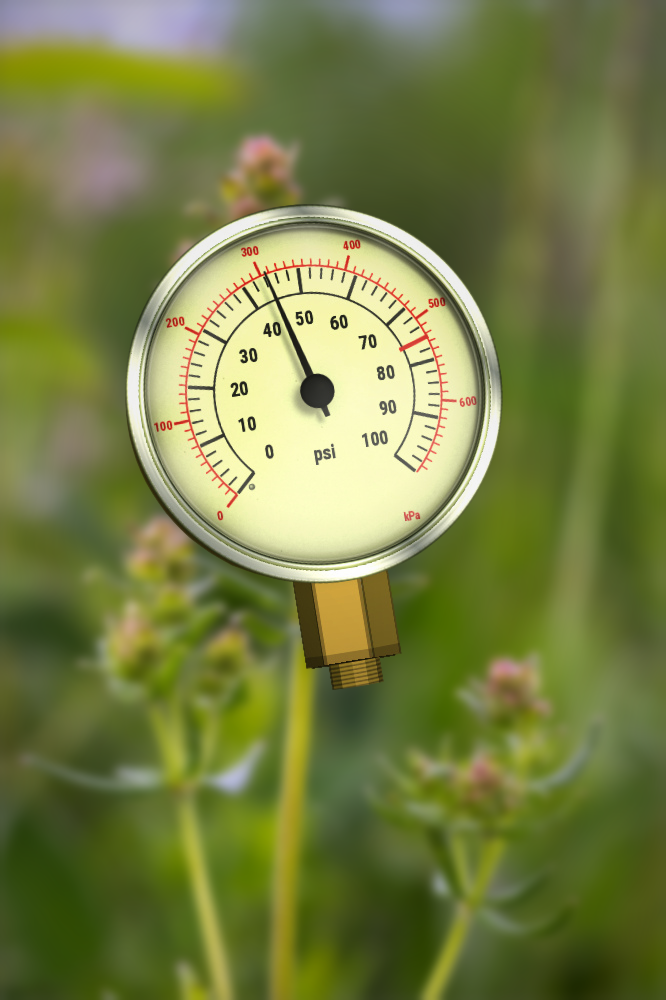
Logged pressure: 44 psi
